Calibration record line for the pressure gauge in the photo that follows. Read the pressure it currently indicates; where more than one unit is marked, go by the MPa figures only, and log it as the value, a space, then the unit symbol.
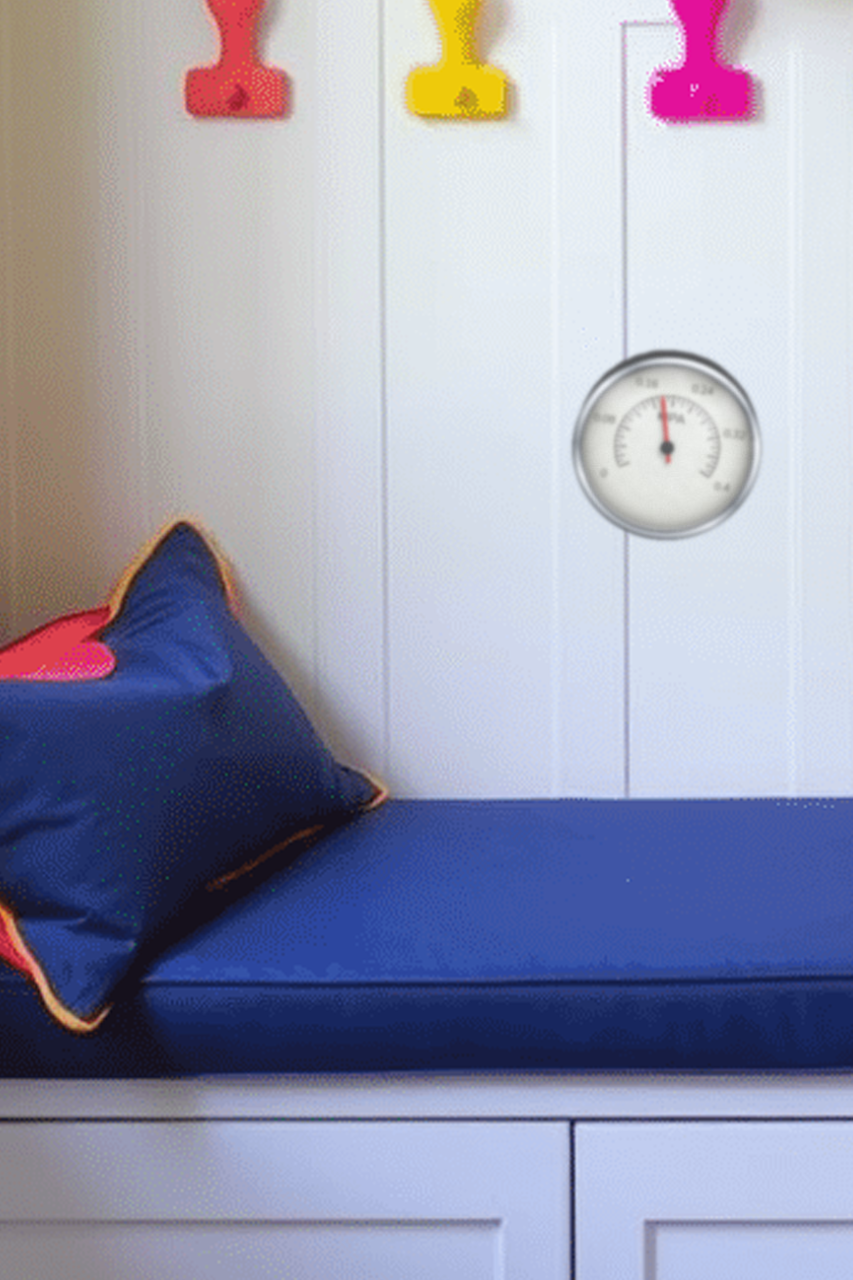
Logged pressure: 0.18 MPa
